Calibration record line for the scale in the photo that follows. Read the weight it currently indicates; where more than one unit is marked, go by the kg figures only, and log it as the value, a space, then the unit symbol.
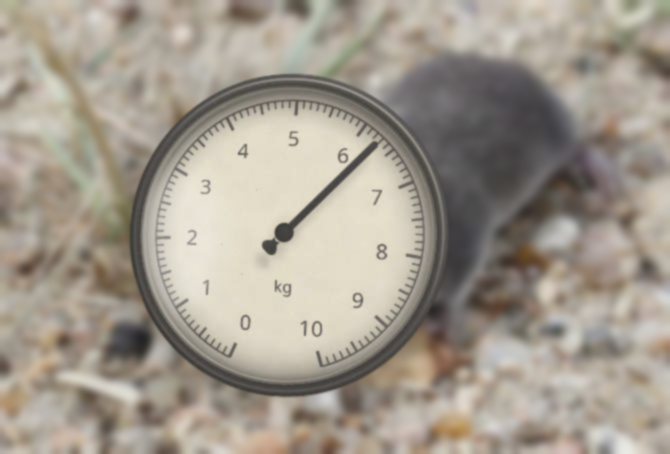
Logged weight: 6.3 kg
